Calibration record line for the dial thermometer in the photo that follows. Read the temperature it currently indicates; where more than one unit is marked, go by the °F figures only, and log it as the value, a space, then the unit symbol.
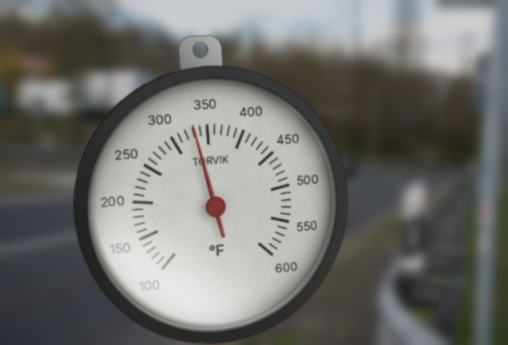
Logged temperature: 330 °F
